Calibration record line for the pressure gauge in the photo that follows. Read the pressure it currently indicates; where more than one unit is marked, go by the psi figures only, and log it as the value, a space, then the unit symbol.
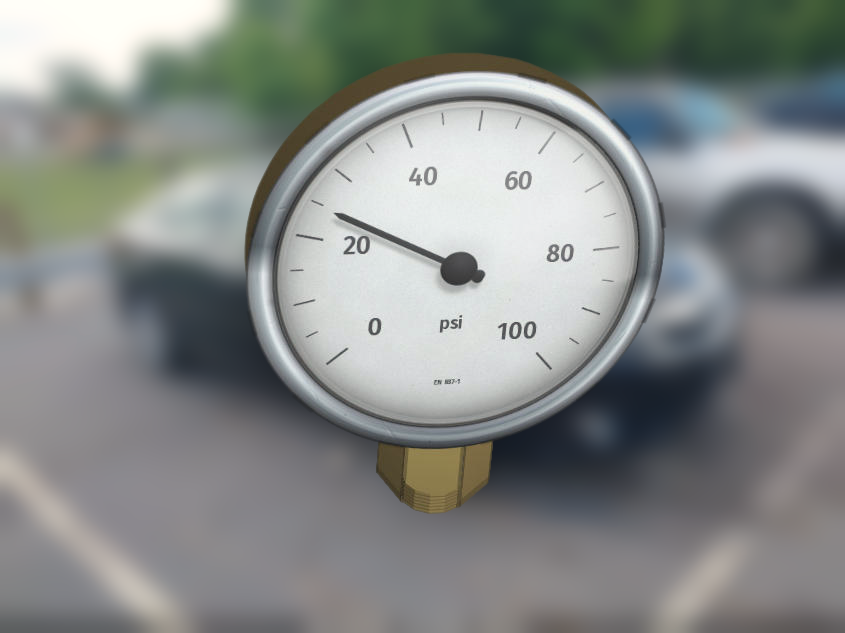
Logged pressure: 25 psi
